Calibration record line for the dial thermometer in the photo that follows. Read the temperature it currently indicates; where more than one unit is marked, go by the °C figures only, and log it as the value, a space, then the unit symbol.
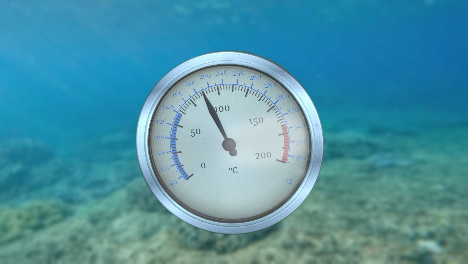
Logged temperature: 87.5 °C
